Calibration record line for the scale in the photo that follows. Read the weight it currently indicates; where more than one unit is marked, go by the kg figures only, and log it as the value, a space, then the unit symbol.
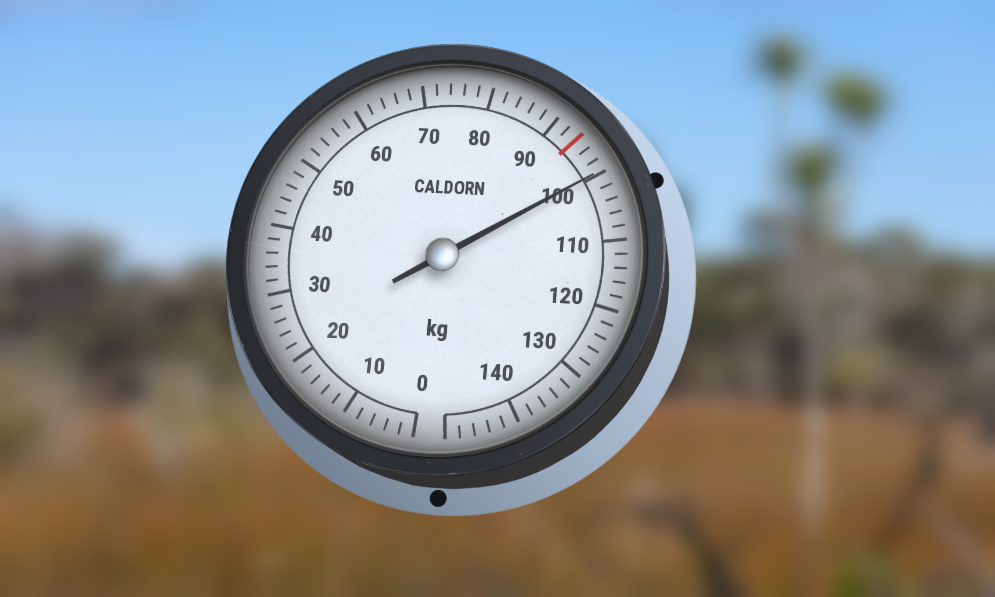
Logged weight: 100 kg
